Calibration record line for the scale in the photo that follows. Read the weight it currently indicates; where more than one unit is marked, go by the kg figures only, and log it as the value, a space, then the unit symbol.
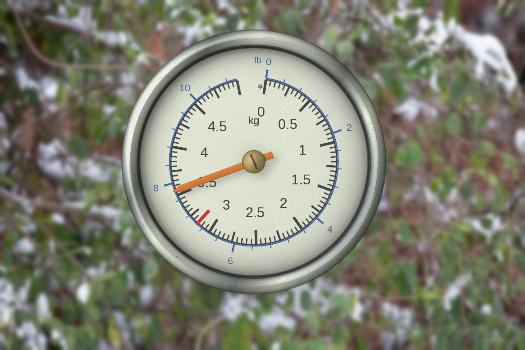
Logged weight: 3.55 kg
